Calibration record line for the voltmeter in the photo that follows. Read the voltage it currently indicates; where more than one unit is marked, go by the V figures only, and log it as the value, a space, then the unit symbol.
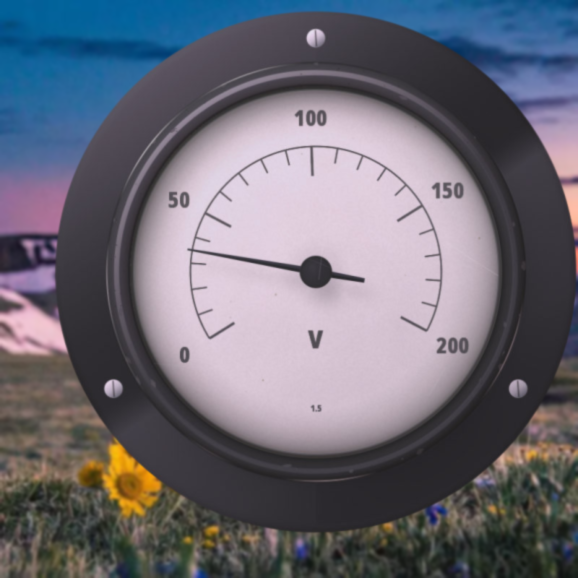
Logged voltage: 35 V
